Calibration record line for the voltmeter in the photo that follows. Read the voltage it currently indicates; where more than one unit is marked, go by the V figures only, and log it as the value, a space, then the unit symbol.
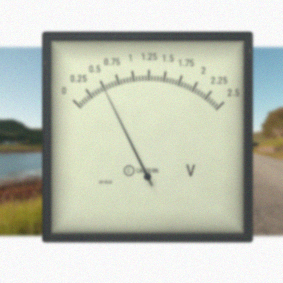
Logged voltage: 0.5 V
